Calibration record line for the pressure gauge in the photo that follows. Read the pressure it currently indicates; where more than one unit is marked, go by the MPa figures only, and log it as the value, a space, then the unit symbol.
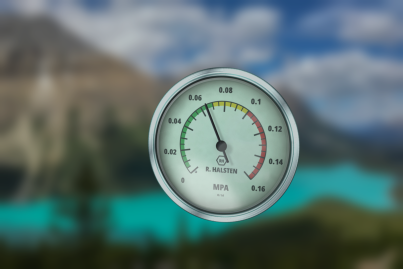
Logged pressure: 0.065 MPa
